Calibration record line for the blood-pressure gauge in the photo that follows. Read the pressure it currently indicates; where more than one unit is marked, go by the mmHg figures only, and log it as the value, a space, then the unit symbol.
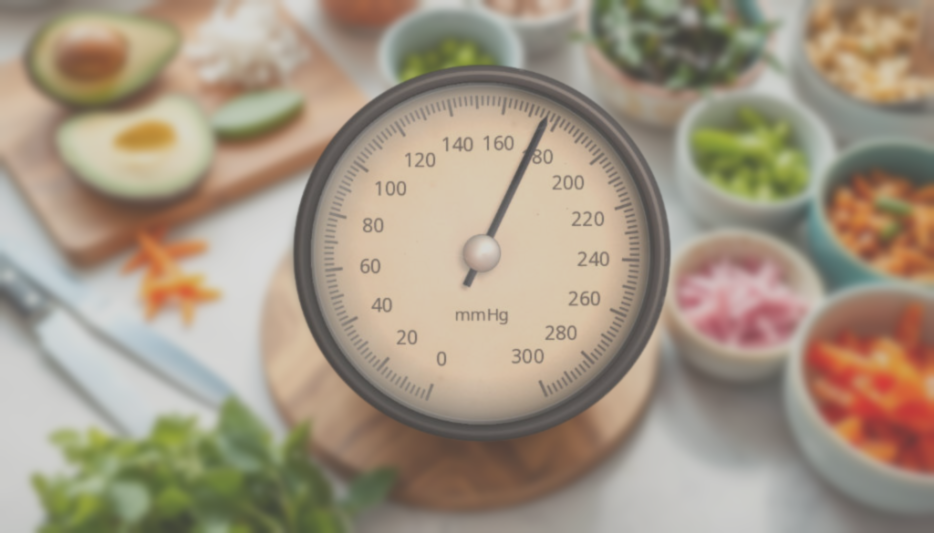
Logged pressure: 176 mmHg
